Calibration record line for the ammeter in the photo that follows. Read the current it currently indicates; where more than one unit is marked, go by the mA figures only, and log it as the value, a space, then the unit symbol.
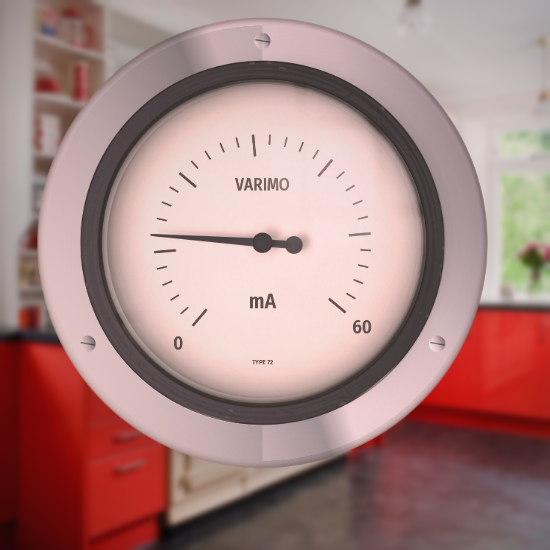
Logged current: 12 mA
